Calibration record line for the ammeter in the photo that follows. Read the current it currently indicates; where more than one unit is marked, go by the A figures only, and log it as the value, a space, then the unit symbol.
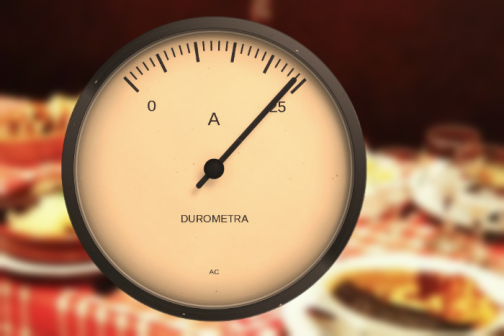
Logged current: 24 A
